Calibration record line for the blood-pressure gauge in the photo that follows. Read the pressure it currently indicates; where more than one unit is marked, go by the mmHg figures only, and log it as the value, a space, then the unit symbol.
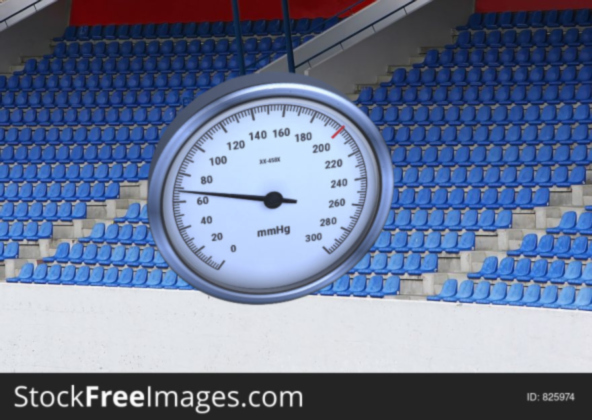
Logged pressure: 70 mmHg
